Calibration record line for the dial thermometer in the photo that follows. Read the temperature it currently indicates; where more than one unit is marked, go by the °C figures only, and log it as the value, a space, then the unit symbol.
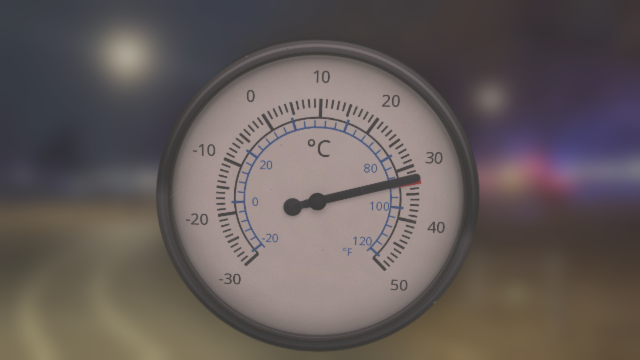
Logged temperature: 32 °C
